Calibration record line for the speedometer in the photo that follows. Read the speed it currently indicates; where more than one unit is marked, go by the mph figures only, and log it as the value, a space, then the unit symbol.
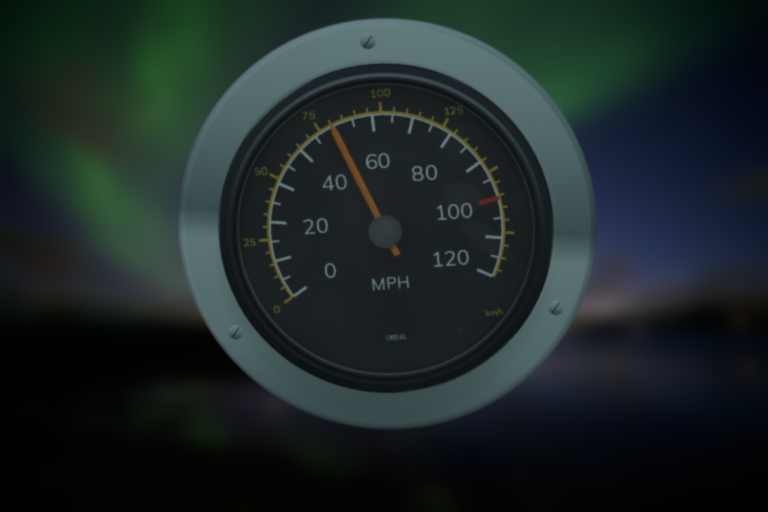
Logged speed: 50 mph
